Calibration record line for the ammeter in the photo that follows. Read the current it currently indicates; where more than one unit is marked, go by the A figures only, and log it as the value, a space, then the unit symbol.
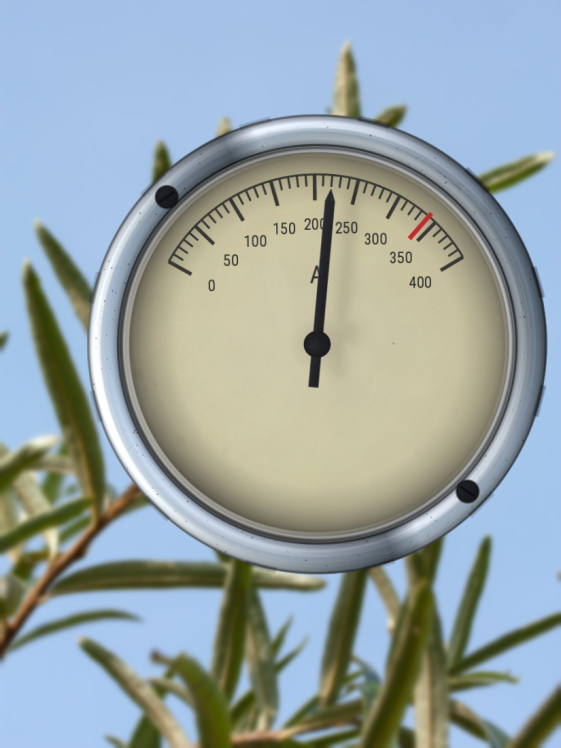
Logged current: 220 A
